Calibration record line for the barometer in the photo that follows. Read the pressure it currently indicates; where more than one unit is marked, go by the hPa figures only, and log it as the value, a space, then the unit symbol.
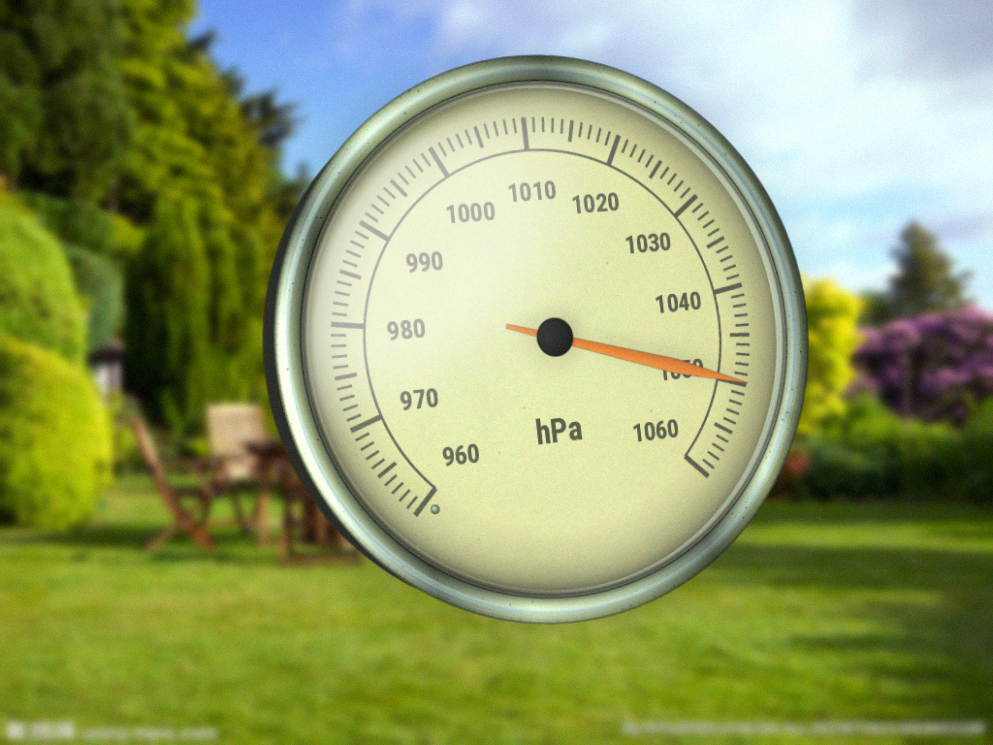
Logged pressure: 1050 hPa
